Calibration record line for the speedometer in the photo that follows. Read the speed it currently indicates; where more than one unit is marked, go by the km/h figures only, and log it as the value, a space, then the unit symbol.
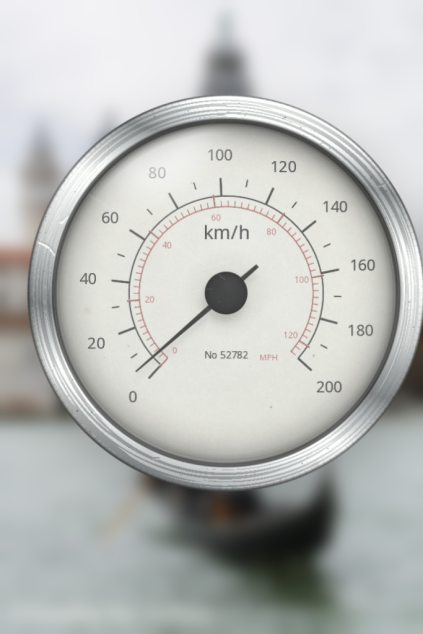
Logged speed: 5 km/h
